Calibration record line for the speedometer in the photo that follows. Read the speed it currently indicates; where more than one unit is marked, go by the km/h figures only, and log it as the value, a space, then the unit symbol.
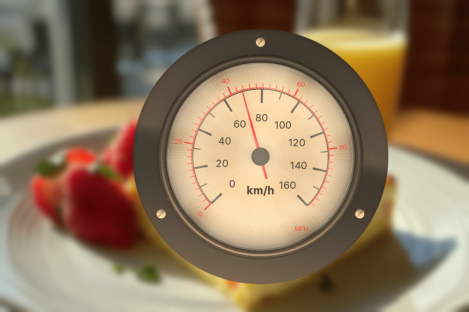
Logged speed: 70 km/h
